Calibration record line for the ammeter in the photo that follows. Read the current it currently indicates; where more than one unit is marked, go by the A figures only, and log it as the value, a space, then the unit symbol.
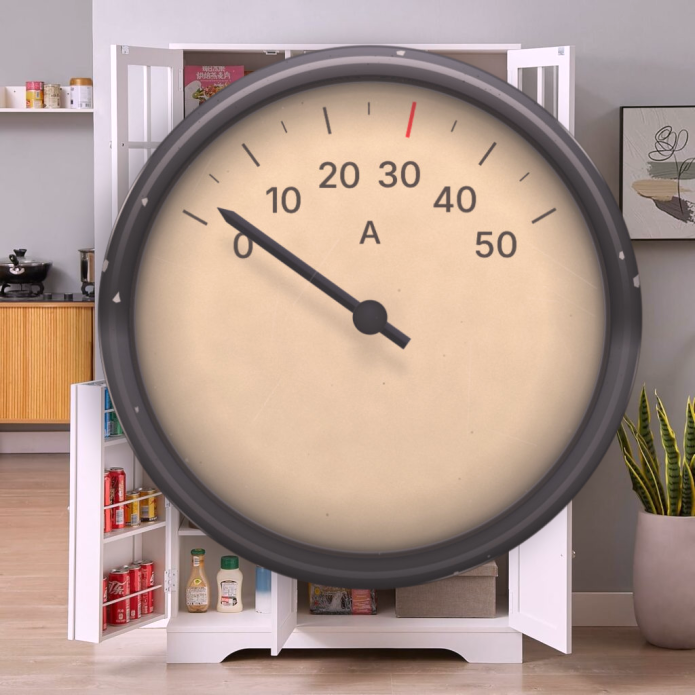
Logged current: 2.5 A
